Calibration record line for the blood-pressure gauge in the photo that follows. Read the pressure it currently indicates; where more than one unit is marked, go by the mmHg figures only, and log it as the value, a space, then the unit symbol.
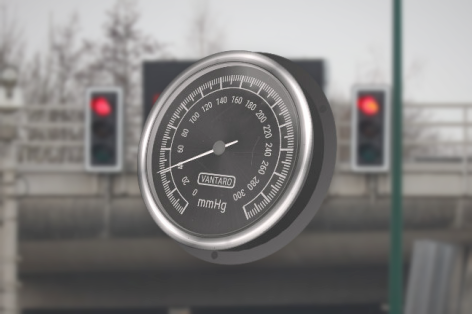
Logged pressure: 40 mmHg
